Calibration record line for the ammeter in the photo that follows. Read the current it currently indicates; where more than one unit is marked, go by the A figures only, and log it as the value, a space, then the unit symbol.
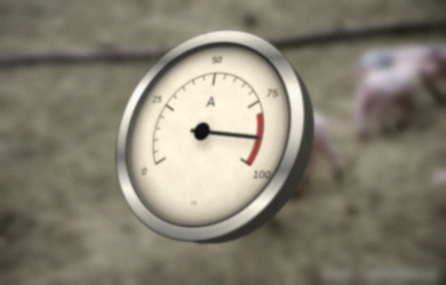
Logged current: 90 A
